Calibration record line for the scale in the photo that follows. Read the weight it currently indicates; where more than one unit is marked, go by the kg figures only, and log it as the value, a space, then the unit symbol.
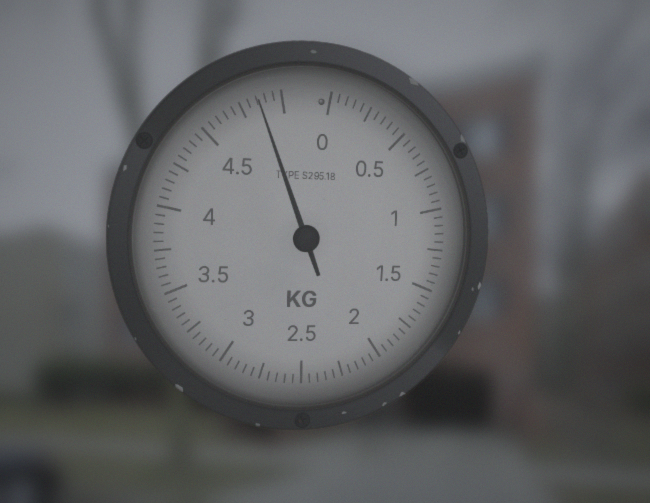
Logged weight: 4.85 kg
